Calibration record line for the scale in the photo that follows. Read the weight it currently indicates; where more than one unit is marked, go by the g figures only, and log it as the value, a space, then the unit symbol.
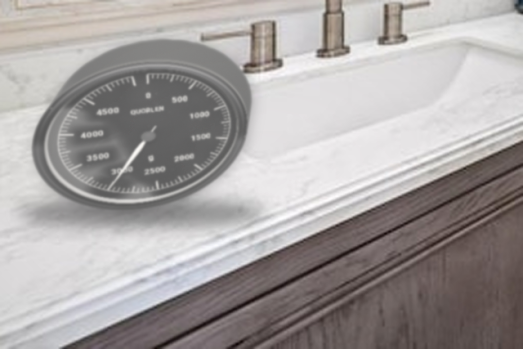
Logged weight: 3000 g
